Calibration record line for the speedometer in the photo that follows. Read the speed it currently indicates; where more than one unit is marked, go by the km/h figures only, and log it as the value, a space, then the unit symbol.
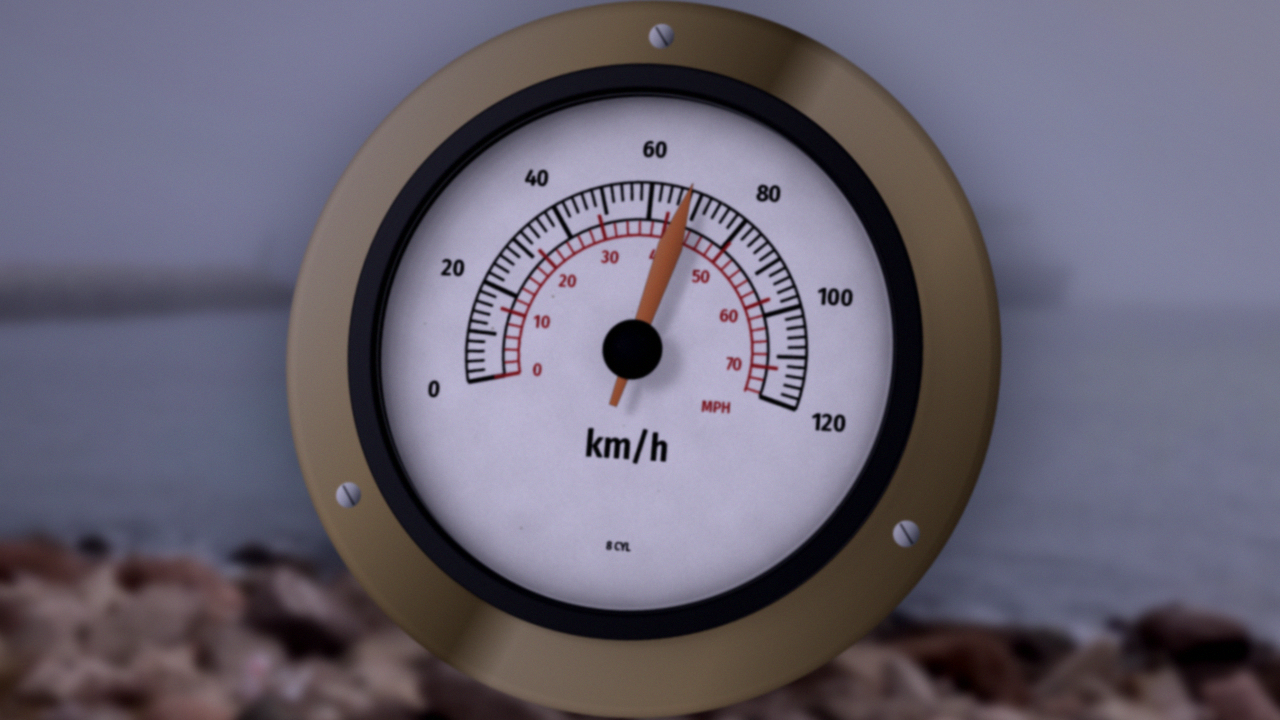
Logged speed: 68 km/h
